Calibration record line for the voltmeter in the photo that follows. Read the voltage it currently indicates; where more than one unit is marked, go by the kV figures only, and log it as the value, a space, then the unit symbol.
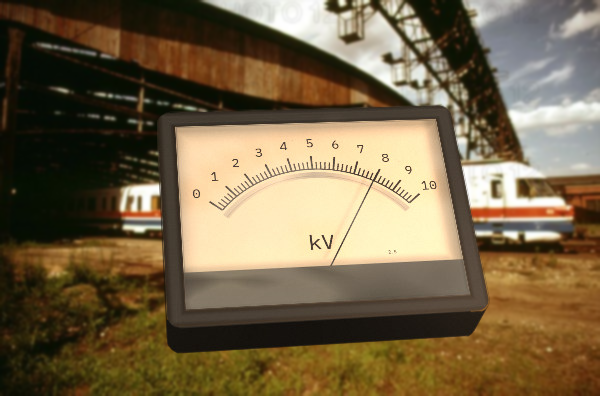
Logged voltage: 8 kV
